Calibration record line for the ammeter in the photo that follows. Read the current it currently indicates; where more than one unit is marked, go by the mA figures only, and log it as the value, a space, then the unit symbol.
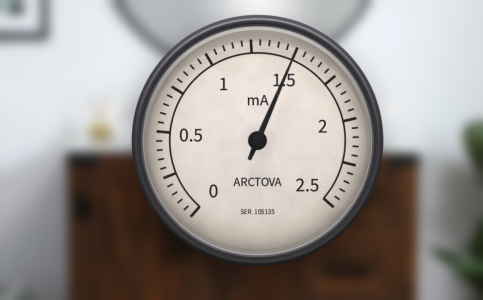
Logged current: 1.5 mA
